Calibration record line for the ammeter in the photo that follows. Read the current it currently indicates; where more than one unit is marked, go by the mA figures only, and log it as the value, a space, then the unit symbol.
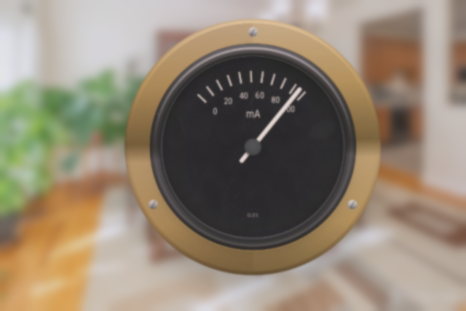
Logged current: 95 mA
